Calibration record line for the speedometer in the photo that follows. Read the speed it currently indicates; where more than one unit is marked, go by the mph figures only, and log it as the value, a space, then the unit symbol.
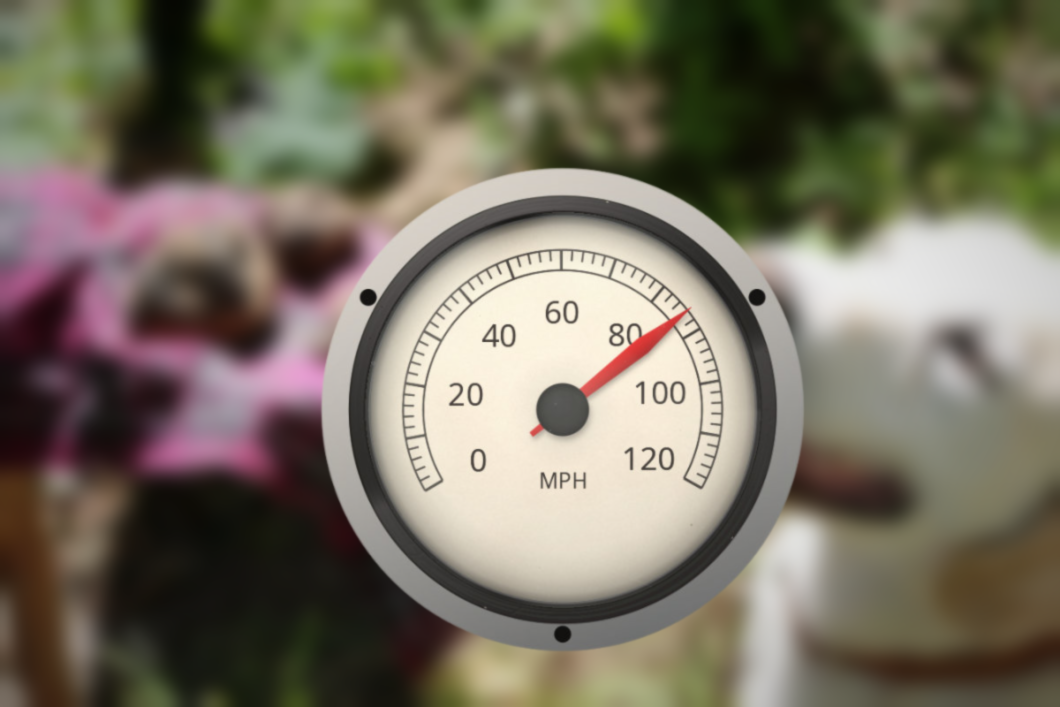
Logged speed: 86 mph
